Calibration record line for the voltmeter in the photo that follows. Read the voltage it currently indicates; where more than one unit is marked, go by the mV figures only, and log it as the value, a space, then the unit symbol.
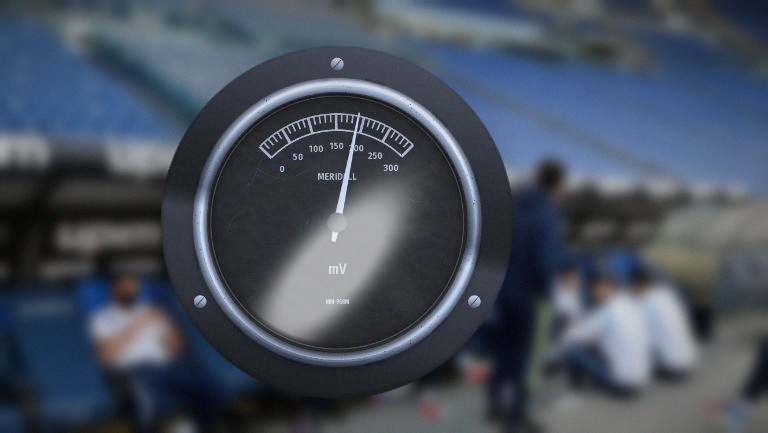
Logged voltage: 190 mV
